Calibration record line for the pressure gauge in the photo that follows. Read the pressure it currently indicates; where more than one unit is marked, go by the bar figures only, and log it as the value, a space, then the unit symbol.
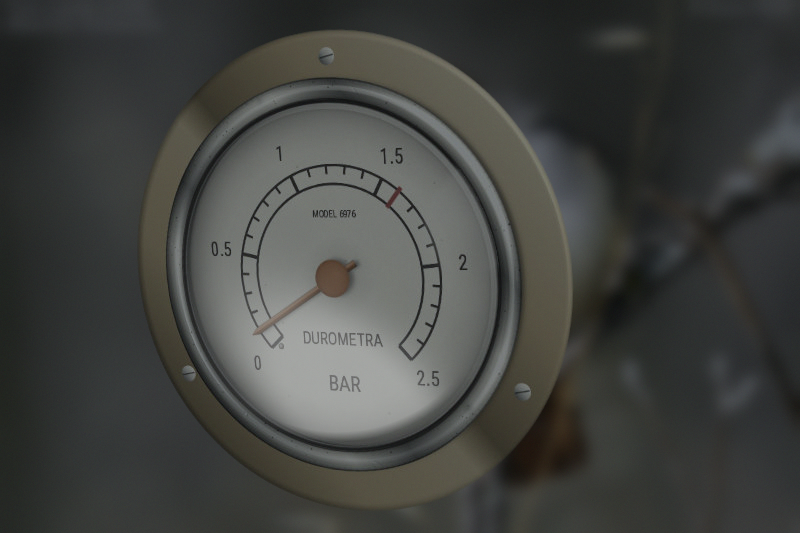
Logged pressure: 0.1 bar
